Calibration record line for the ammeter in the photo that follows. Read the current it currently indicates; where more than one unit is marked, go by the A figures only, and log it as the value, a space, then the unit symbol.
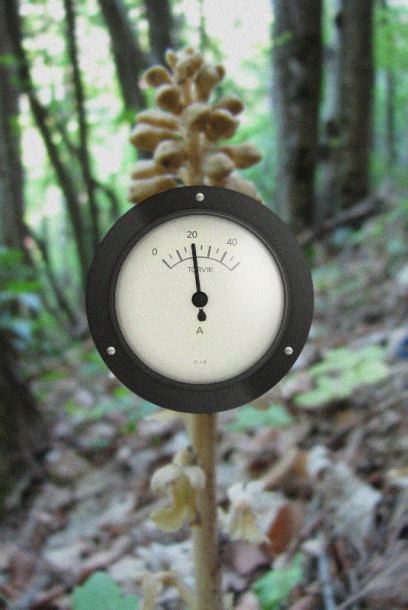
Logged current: 20 A
